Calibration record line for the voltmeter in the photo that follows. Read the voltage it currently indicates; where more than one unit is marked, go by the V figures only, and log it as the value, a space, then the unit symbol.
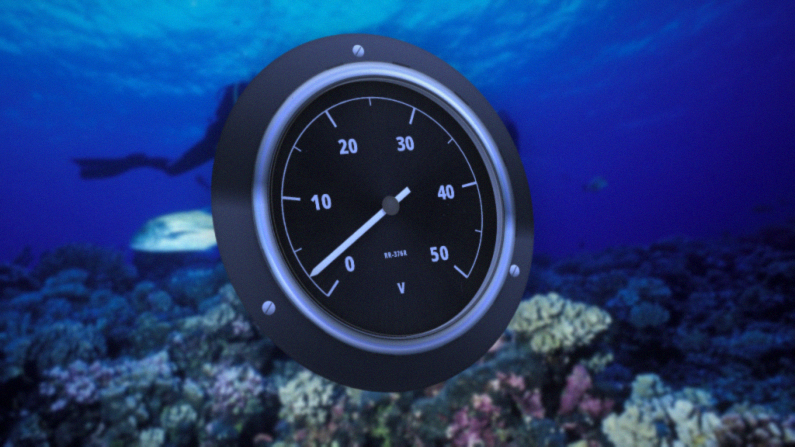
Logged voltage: 2.5 V
